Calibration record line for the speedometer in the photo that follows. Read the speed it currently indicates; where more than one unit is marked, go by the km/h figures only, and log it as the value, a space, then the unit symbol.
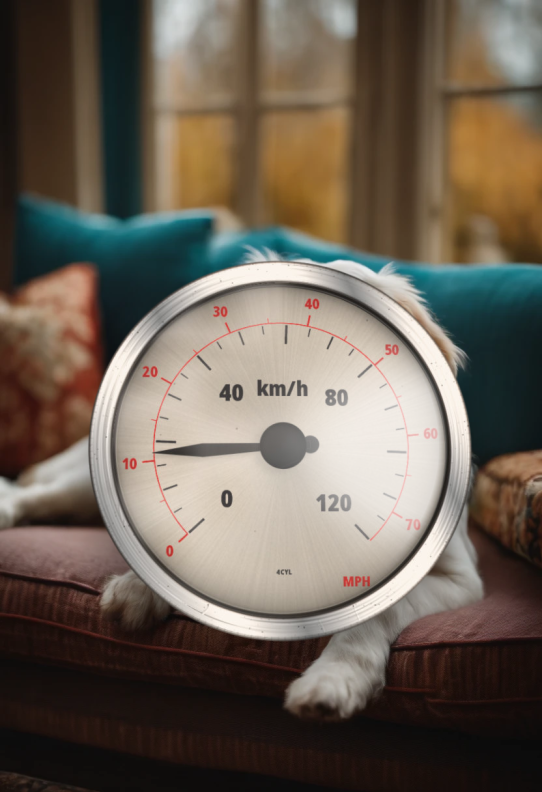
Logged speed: 17.5 km/h
